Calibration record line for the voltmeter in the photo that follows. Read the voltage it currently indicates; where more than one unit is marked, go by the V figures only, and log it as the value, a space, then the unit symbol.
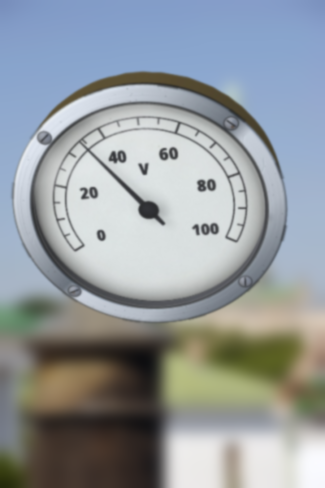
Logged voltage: 35 V
